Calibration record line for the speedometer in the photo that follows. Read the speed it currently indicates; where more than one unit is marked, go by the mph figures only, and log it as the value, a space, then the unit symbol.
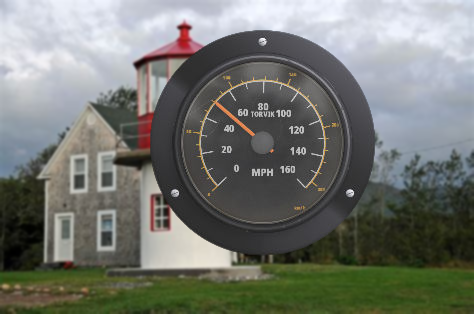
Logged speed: 50 mph
